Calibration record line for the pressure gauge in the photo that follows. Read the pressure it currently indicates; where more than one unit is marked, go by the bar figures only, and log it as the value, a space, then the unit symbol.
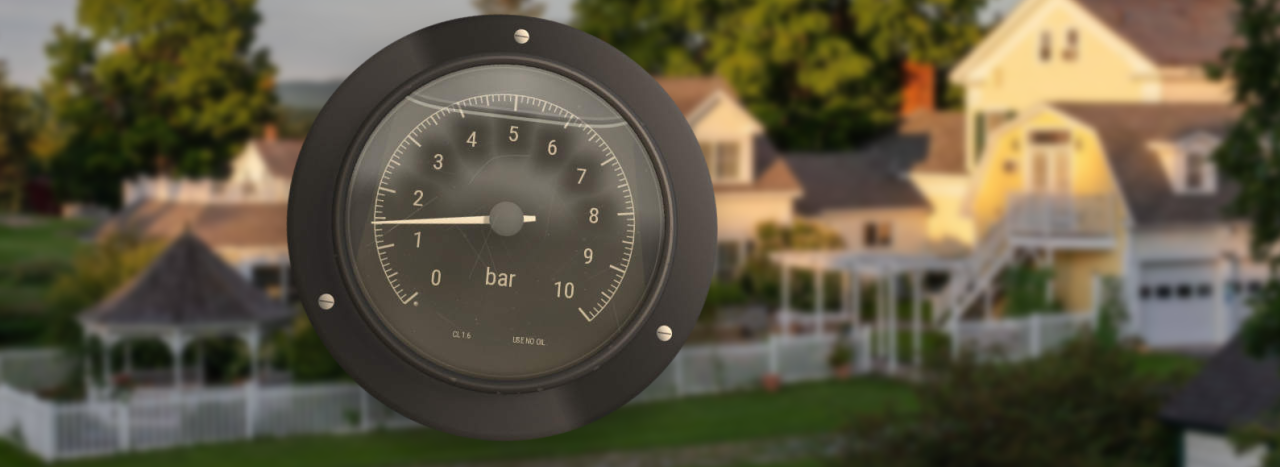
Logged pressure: 1.4 bar
